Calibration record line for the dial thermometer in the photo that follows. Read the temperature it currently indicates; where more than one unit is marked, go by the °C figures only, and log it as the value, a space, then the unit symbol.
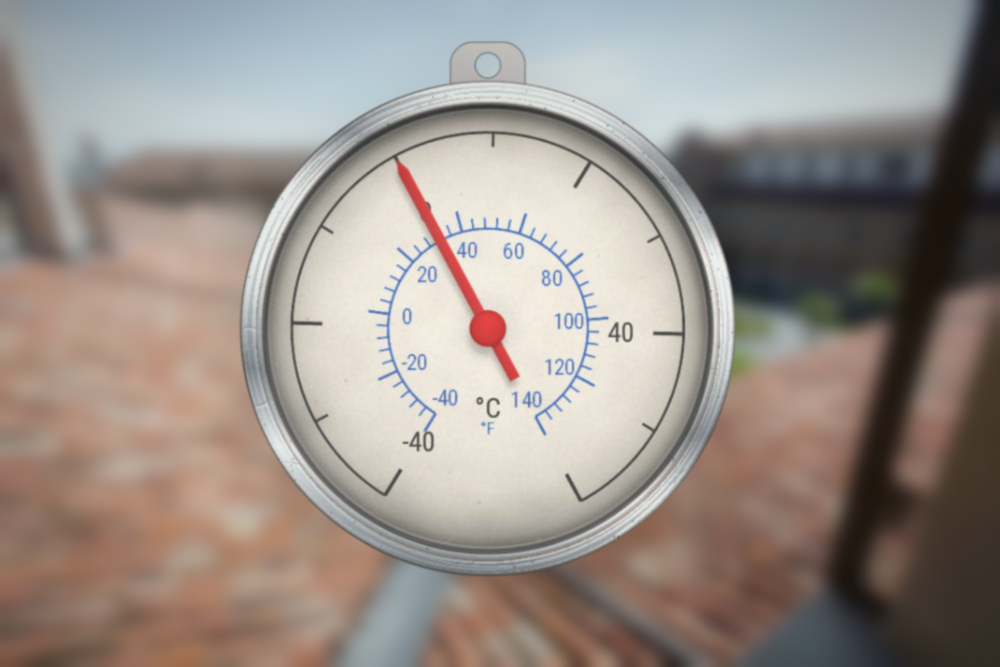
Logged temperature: 0 °C
